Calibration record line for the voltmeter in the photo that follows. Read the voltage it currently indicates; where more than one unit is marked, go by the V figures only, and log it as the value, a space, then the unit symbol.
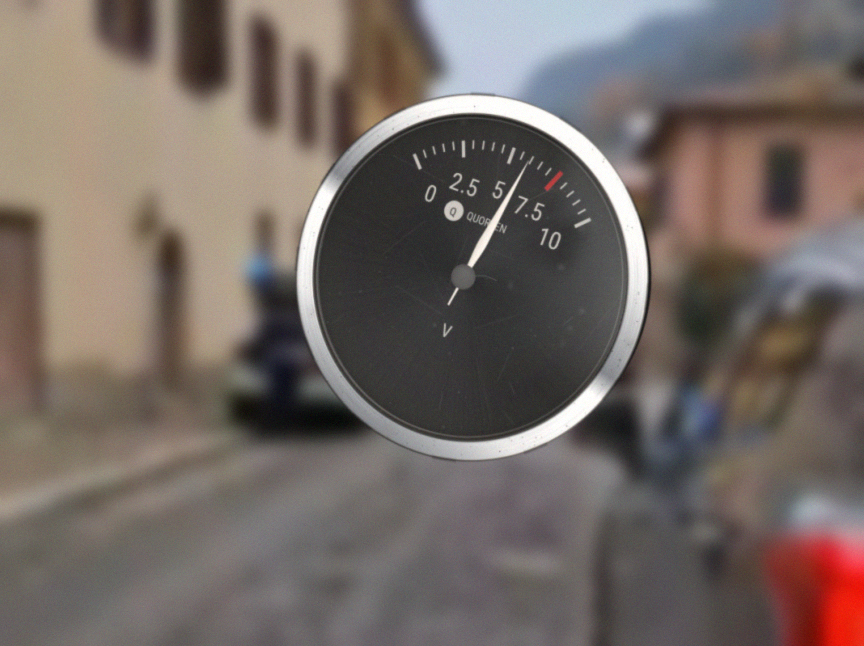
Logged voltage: 6 V
